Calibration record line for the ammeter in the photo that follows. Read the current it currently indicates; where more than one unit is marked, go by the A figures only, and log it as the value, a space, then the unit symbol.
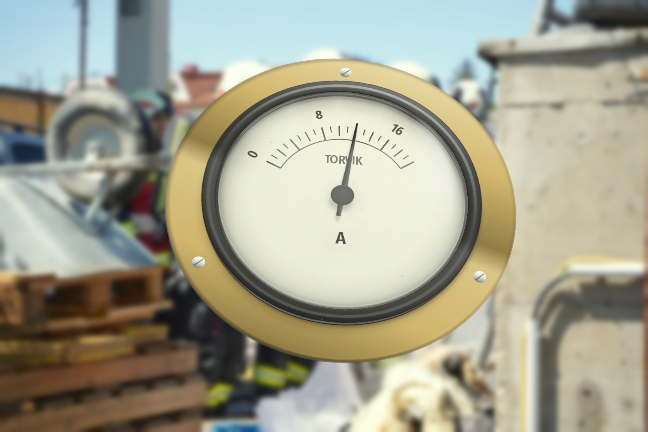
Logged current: 12 A
